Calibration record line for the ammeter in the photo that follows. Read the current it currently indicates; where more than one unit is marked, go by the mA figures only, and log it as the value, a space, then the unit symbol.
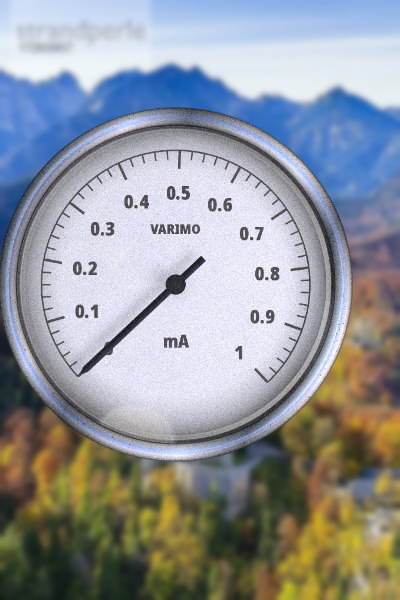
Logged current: 0 mA
